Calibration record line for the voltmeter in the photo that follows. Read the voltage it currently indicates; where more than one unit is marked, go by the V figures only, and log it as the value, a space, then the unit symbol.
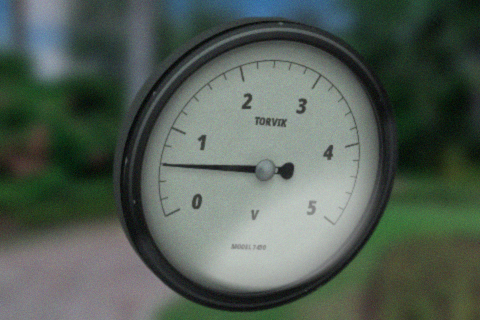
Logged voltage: 0.6 V
